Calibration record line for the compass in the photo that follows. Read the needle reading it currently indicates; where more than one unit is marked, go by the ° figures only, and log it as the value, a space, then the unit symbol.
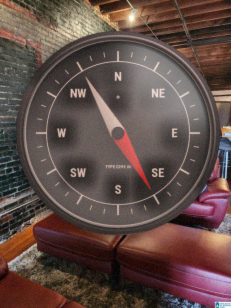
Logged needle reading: 150 °
